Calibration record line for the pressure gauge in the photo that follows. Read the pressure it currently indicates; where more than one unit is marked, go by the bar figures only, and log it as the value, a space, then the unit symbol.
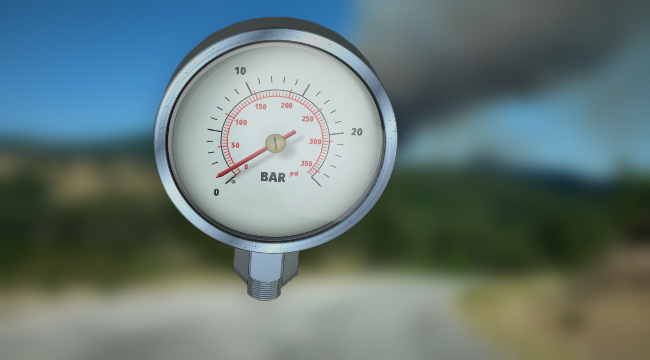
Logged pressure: 1 bar
